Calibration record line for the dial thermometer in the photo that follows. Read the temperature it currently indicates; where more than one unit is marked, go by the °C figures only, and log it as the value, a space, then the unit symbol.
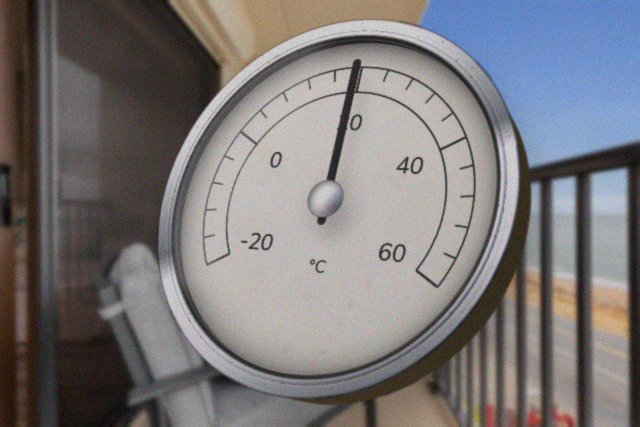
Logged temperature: 20 °C
